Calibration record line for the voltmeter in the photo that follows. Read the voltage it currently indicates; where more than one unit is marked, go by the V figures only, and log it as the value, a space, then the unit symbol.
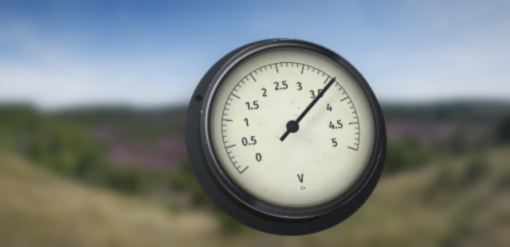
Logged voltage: 3.6 V
